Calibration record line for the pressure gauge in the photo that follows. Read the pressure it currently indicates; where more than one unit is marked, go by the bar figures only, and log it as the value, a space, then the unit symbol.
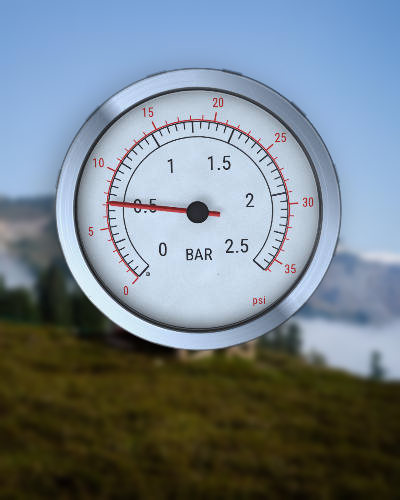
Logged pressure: 0.5 bar
